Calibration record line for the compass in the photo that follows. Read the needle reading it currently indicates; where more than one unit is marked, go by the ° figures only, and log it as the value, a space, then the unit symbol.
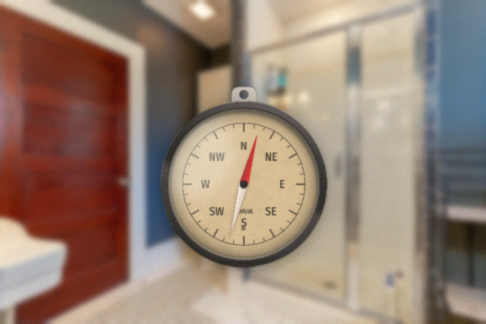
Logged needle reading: 15 °
